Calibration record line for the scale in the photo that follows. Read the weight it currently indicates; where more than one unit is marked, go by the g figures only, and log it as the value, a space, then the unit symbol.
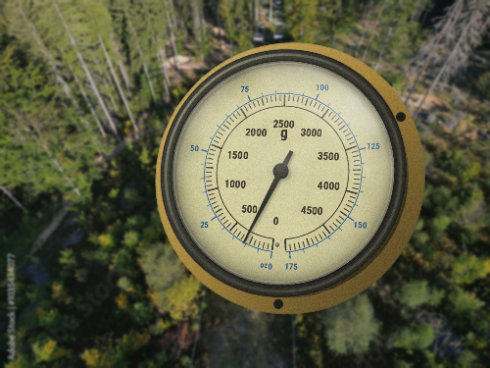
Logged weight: 300 g
